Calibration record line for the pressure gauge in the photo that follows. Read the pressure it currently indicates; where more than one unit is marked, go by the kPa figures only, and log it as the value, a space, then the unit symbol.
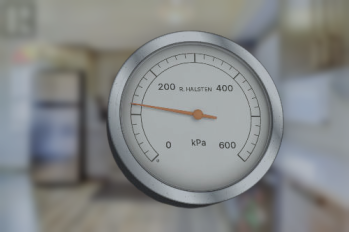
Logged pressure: 120 kPa
